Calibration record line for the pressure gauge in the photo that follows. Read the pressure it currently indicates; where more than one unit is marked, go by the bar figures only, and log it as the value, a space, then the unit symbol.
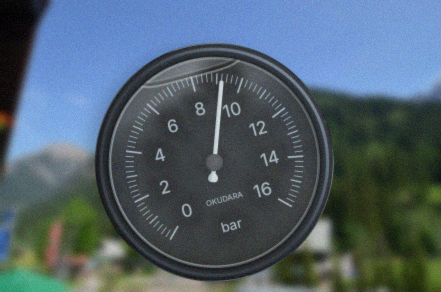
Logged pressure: 9.2 bar
